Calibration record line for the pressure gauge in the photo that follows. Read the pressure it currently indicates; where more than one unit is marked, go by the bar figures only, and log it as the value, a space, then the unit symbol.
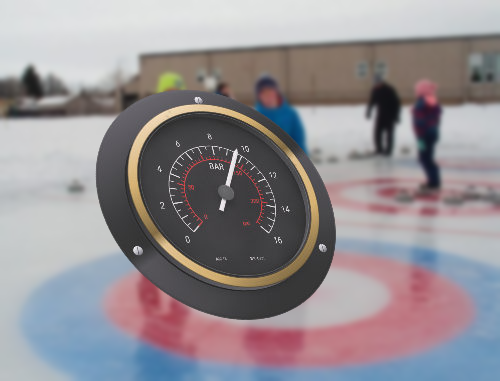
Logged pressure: 9.5 bar
